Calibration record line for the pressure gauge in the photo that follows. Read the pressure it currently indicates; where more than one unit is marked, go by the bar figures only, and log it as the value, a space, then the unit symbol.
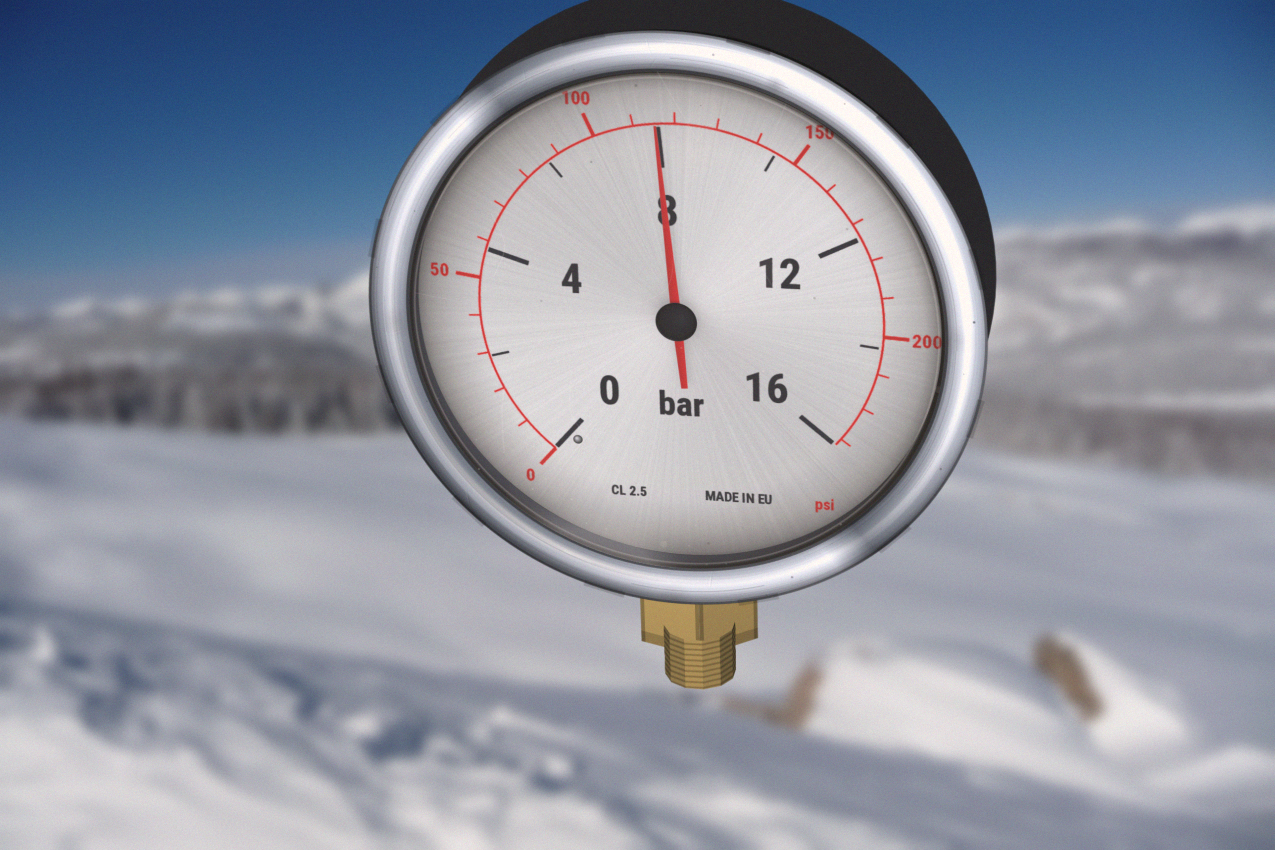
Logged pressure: 8 bar
